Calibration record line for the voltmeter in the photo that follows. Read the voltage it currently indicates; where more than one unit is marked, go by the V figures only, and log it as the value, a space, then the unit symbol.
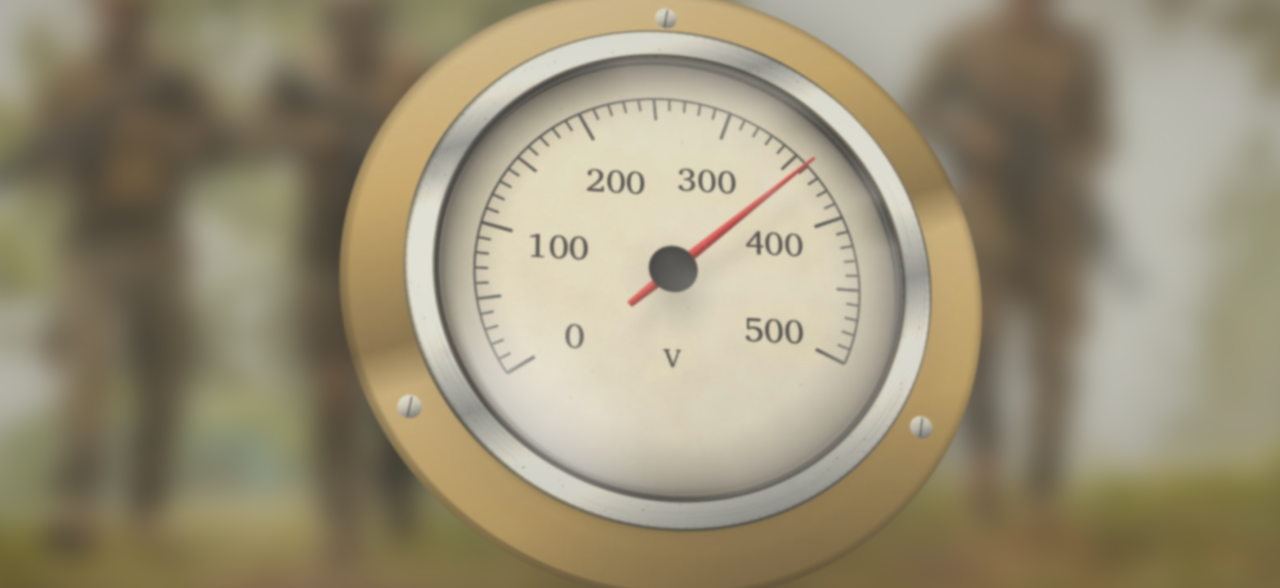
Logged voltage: 360 V
